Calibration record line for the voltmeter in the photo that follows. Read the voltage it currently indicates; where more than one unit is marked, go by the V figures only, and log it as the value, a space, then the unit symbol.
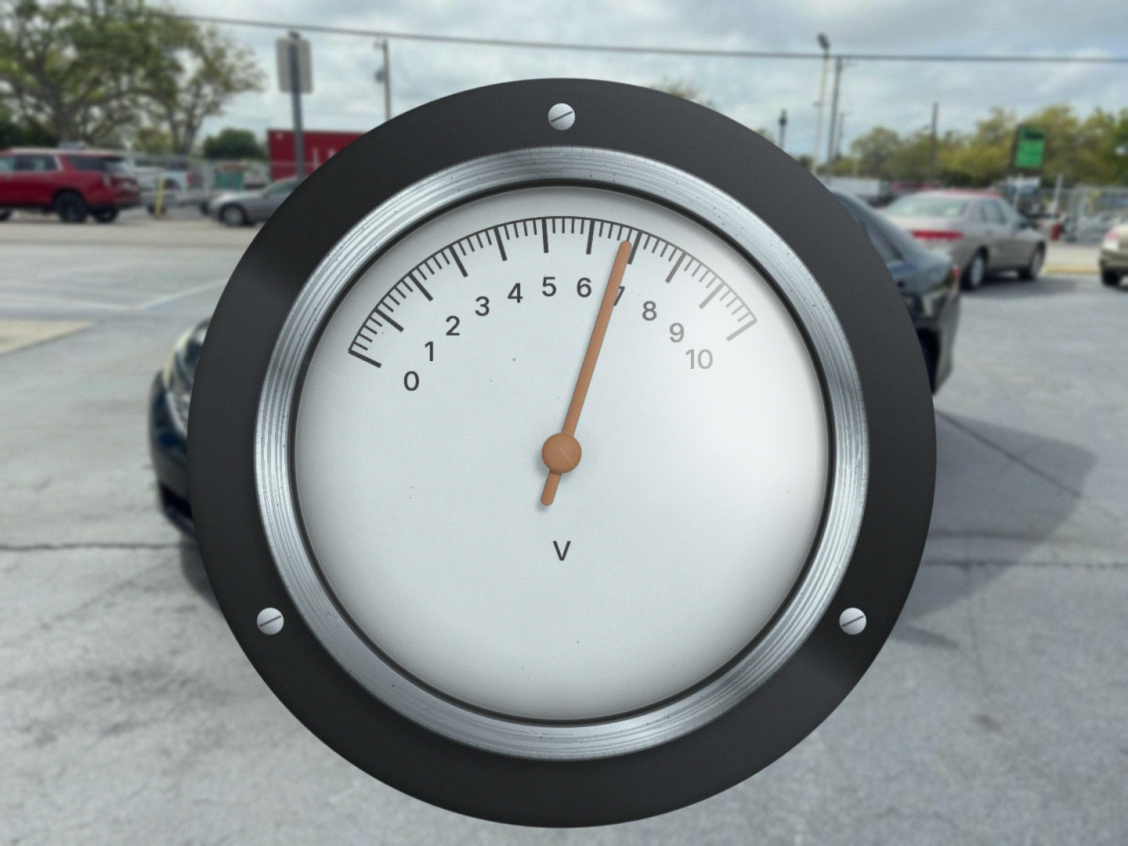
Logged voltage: 6.8 V
